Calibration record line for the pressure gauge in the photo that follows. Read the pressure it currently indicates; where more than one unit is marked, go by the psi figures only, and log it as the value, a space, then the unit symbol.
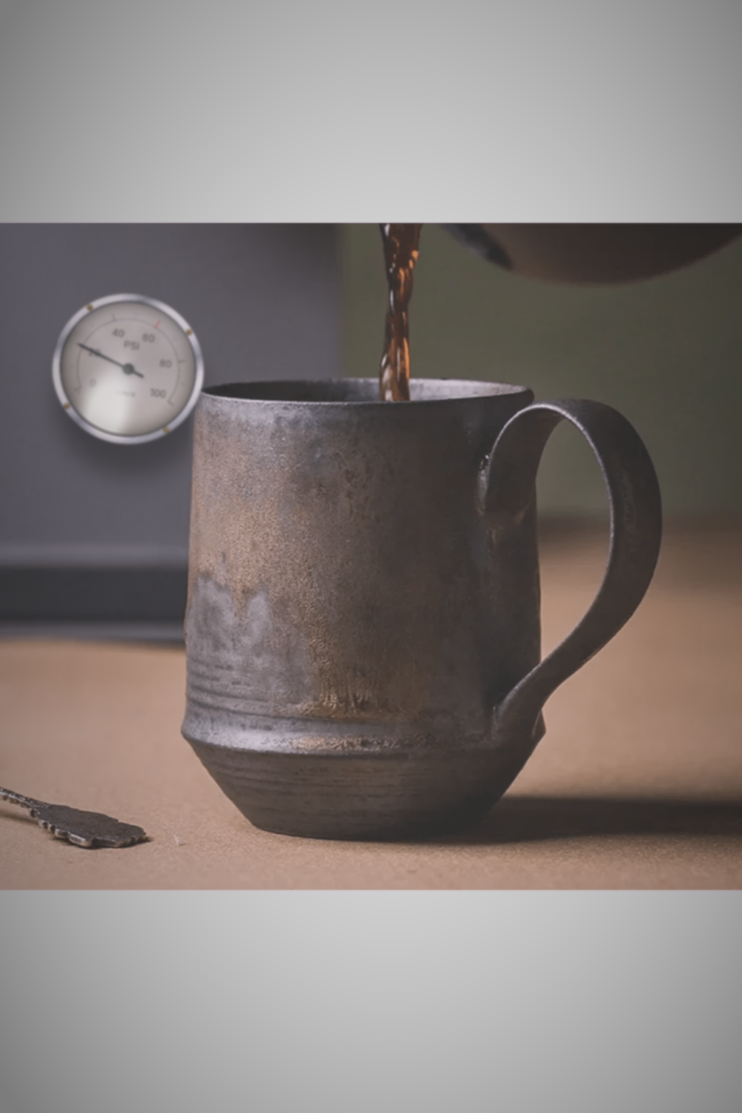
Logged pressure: 20 psi
